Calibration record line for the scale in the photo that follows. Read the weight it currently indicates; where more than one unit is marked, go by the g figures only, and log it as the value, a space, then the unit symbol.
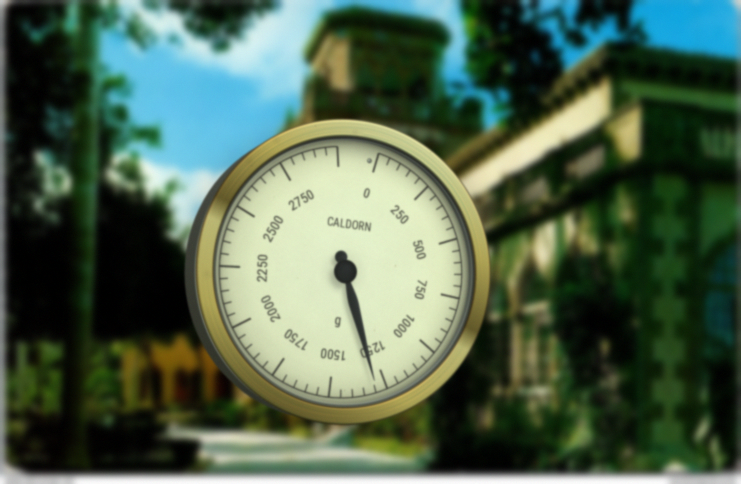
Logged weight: 1300 g
